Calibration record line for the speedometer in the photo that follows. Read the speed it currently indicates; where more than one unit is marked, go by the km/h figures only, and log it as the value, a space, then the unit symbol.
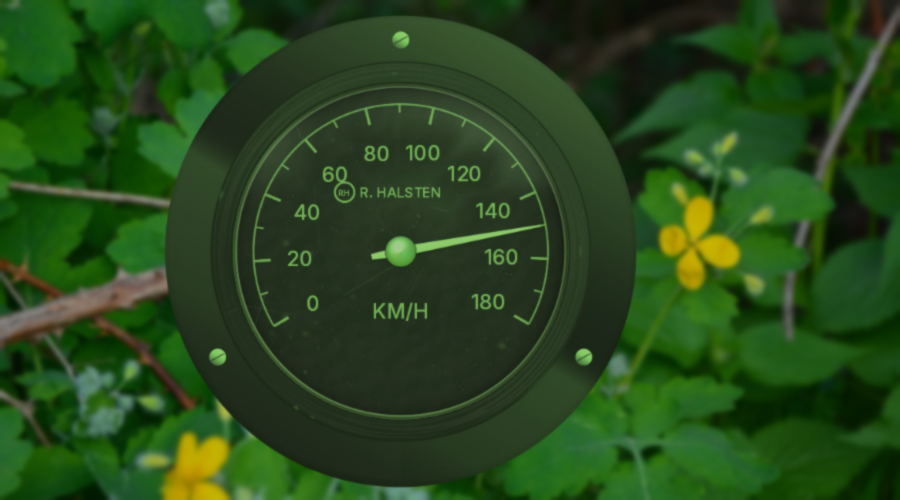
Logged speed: 150 km/h
